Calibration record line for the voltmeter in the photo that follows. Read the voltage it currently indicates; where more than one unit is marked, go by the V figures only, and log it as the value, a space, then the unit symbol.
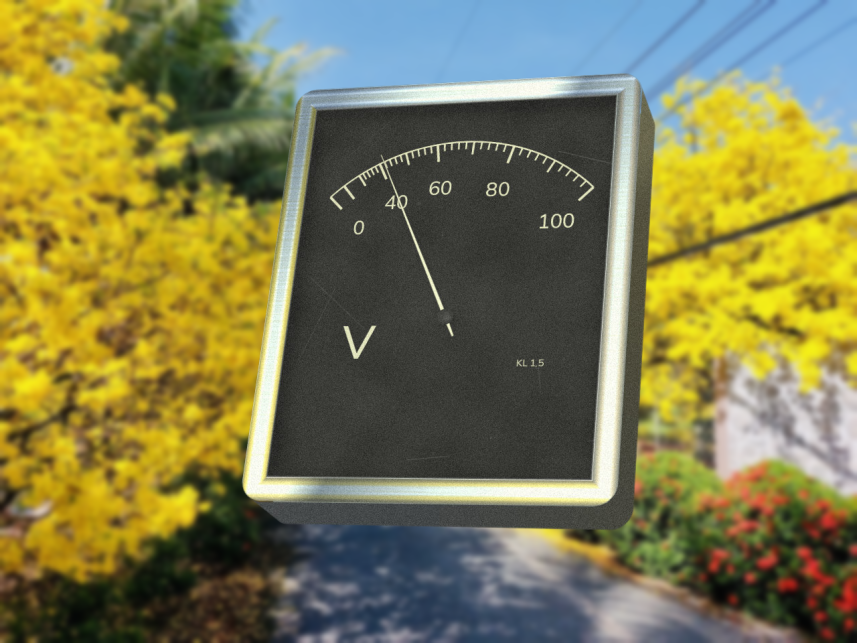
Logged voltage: 42 V
